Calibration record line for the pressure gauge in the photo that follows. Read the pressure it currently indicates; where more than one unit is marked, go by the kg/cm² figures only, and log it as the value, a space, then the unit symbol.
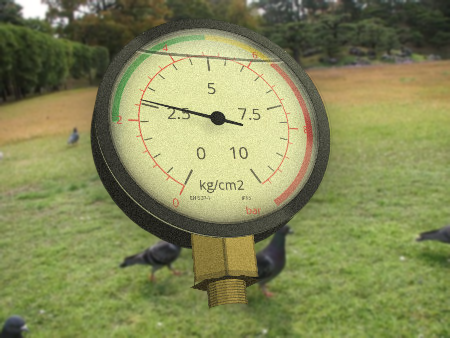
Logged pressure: 2.5 kg/cm²
